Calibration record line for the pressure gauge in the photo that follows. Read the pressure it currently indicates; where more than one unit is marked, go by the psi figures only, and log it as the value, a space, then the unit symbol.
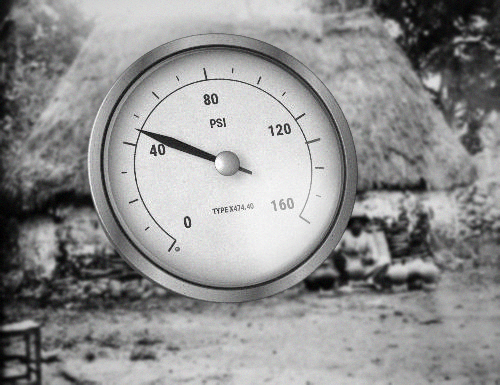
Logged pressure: 45 psi
